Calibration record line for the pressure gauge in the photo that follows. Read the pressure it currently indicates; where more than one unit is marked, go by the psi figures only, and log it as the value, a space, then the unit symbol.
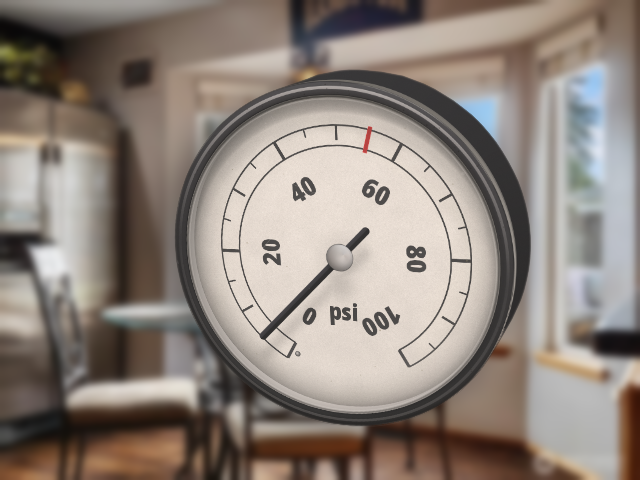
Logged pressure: 5 psi
